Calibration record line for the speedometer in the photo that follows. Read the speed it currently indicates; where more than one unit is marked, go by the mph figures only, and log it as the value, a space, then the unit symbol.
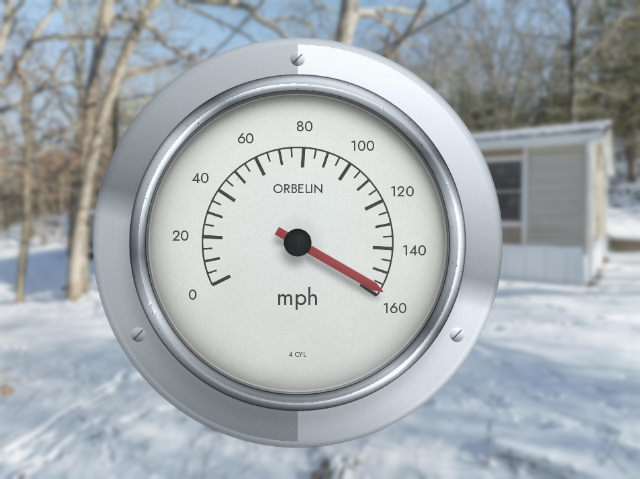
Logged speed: 157.5 mph
